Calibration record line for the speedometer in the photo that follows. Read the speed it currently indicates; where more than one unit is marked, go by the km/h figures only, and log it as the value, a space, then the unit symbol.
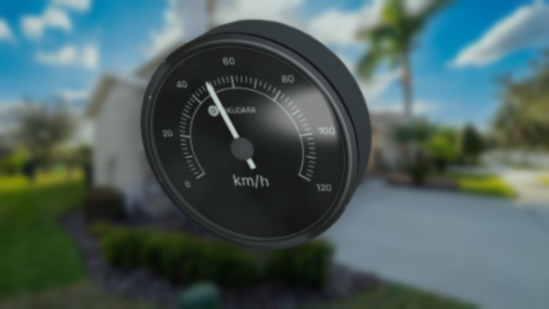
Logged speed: 50 km/h
